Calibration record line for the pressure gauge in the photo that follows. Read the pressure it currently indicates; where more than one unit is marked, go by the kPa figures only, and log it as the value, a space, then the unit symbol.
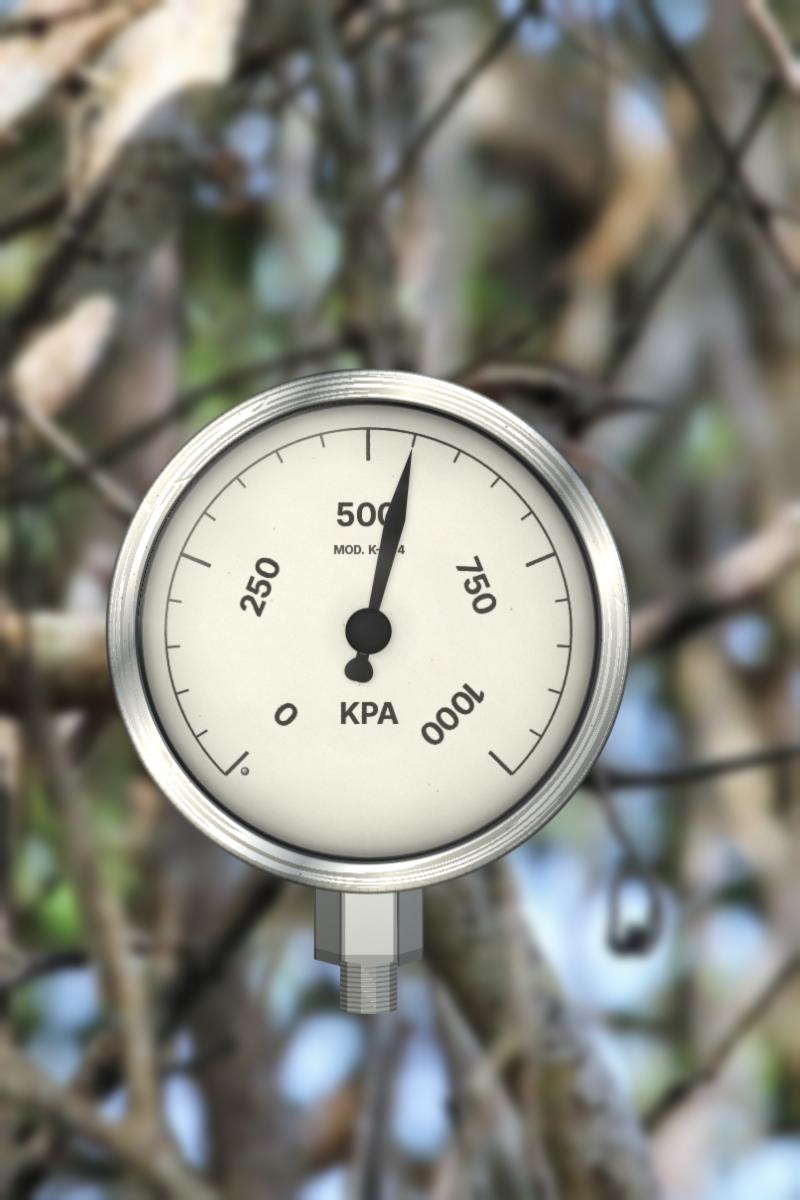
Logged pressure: 550 kPa
